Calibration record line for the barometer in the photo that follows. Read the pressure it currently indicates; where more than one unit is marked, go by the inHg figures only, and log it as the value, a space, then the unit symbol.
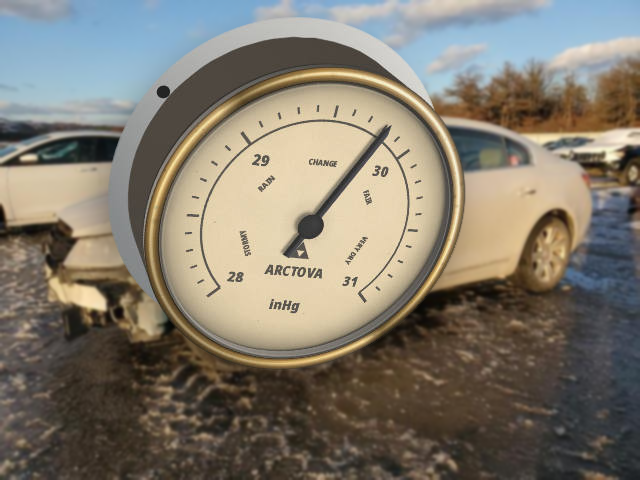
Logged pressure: 29.8 inHg
